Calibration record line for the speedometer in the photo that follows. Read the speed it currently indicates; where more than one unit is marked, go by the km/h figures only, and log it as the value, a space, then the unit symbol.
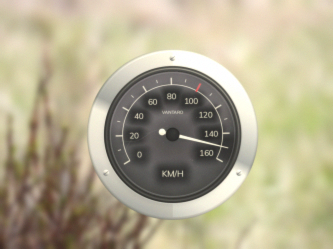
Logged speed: 150 km/h
